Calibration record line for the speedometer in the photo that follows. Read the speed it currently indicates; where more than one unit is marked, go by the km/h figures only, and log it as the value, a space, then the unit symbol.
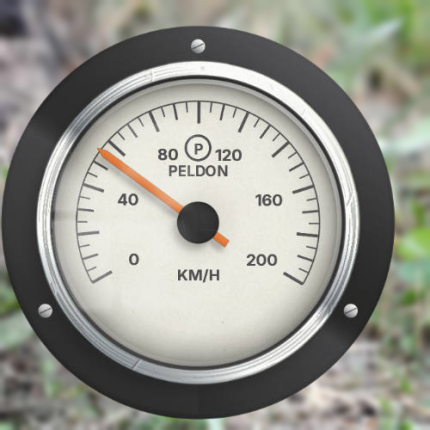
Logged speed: 55 km/h
